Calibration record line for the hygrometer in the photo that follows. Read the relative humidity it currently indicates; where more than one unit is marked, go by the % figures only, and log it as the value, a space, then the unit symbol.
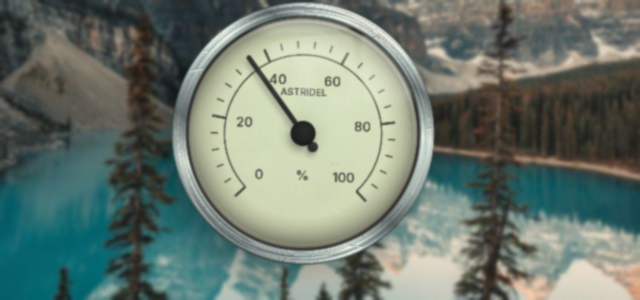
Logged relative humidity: 36 %
